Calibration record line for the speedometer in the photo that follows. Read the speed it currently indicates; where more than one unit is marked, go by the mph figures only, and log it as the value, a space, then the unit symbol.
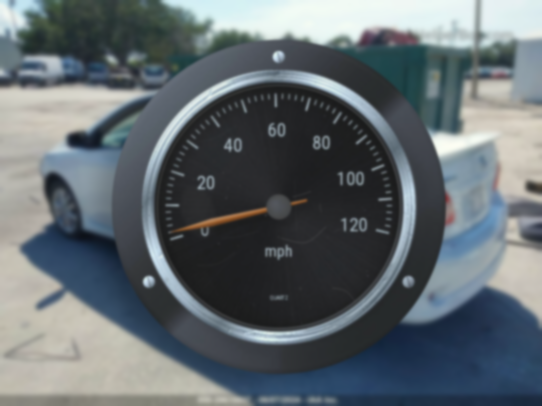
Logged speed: 2 mph
